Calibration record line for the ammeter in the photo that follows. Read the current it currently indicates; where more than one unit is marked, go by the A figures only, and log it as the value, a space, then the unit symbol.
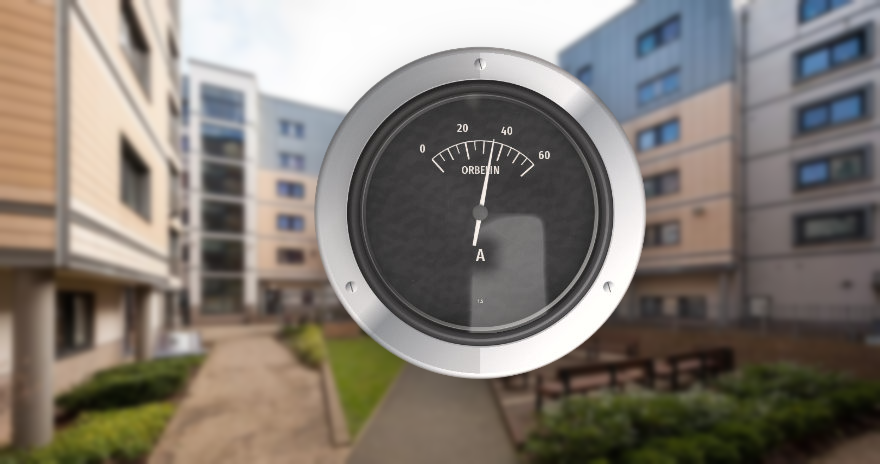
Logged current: 35 A
